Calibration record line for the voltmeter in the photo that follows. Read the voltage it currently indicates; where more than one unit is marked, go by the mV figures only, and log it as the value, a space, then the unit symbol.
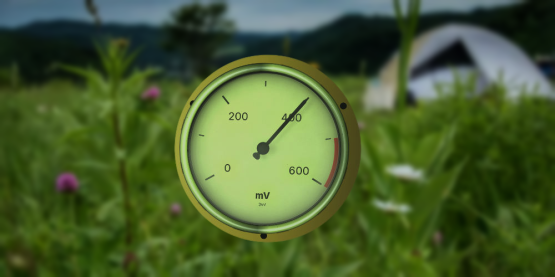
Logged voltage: 400 mV
